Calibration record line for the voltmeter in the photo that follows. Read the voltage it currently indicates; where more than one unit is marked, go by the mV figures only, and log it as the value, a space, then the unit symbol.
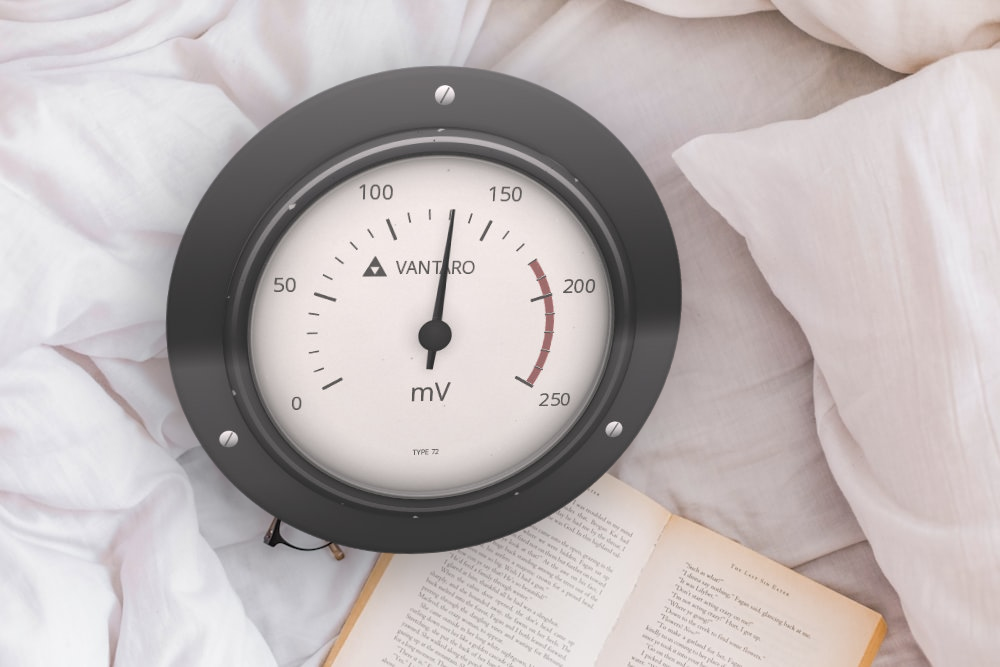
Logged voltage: 130 mV
